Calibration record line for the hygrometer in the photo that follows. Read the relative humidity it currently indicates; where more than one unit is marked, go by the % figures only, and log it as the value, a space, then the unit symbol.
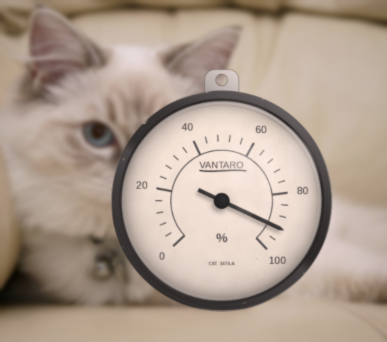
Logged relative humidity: 92 %
